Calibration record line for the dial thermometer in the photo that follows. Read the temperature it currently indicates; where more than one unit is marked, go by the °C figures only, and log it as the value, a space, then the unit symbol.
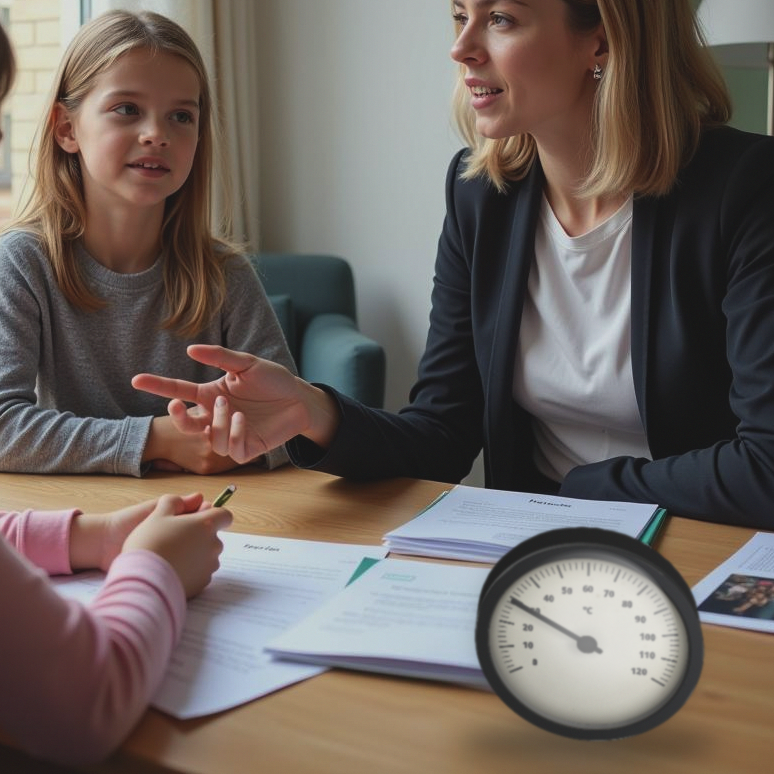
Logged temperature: 30 °C
